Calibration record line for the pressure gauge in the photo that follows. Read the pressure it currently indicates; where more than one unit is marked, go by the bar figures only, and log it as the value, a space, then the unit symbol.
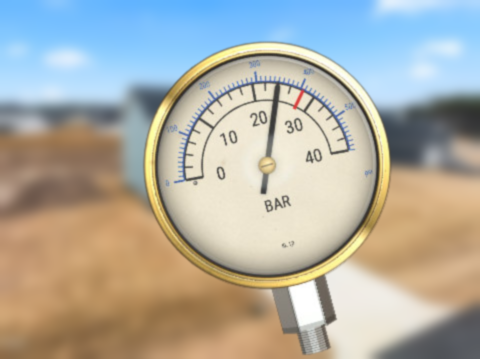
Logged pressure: 24 bar
